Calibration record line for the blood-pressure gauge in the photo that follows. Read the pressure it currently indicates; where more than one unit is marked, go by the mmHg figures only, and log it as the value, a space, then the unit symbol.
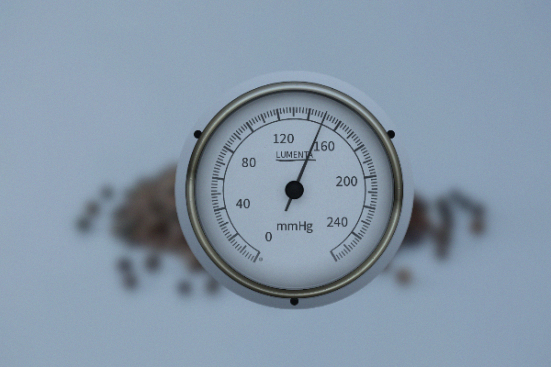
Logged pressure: 150 mmHg
